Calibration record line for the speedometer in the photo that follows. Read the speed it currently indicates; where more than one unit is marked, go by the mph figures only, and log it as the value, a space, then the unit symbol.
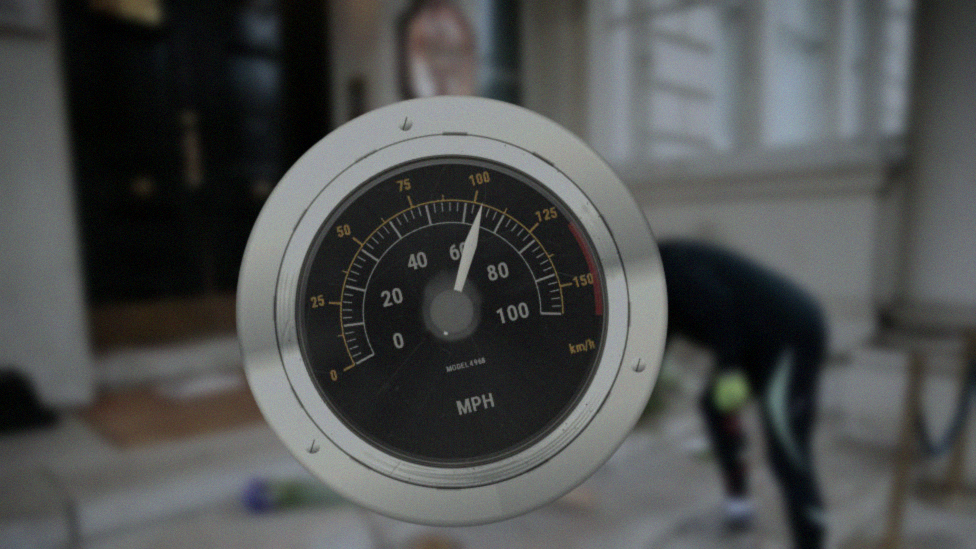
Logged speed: 64 mph
